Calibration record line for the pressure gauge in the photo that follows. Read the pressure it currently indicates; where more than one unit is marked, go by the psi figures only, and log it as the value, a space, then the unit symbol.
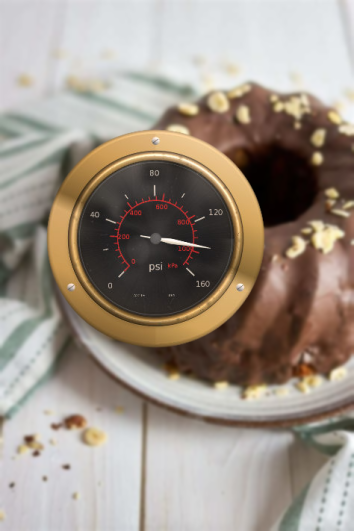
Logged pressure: 140 psi
